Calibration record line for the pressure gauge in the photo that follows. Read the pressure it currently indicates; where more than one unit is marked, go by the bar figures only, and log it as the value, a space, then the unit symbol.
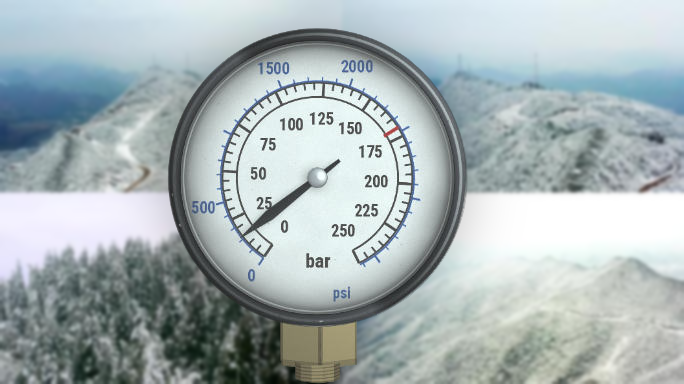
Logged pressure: 15 bar
